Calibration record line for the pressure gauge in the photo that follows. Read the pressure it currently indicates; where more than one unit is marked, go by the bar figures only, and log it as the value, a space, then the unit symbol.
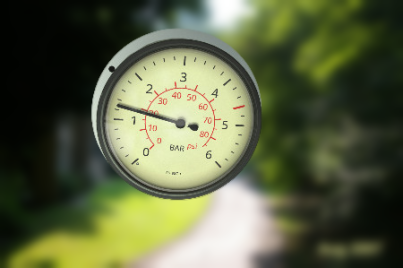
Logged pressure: 1.3 bar
